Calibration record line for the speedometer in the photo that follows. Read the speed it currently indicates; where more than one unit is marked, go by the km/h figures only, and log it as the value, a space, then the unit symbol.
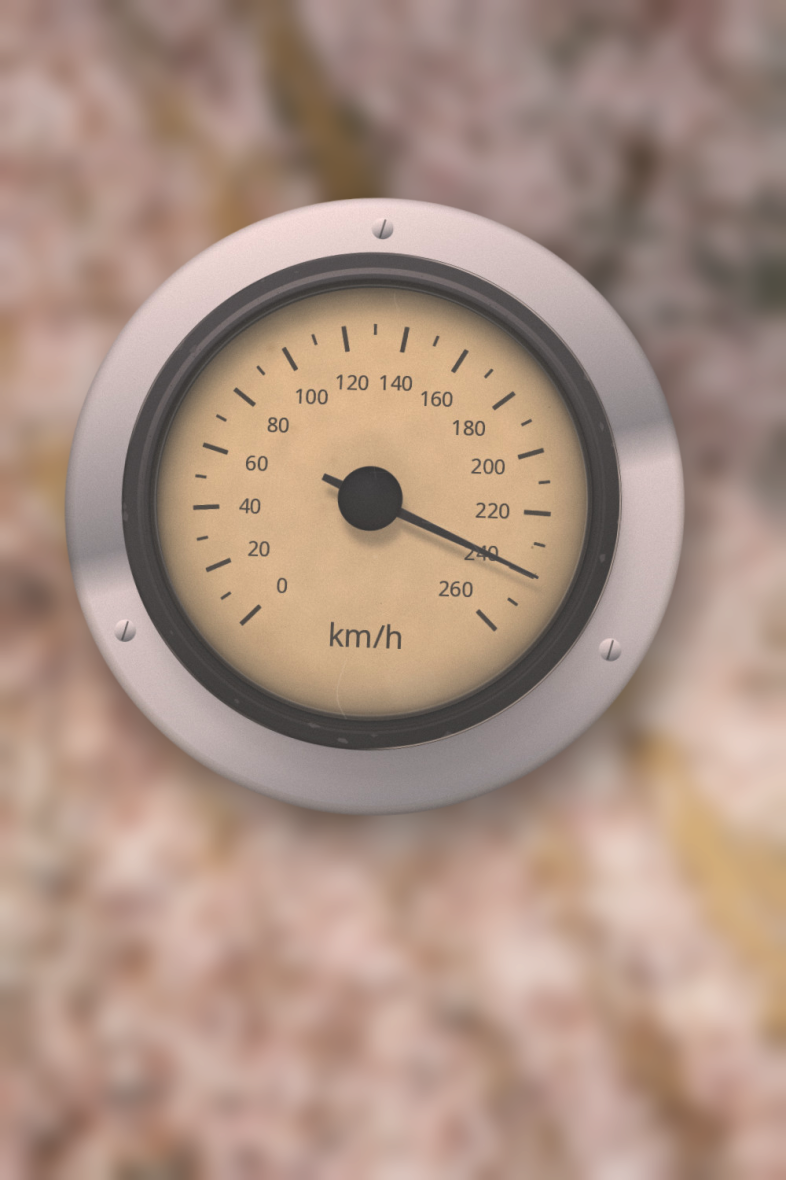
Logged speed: 240 km/h
